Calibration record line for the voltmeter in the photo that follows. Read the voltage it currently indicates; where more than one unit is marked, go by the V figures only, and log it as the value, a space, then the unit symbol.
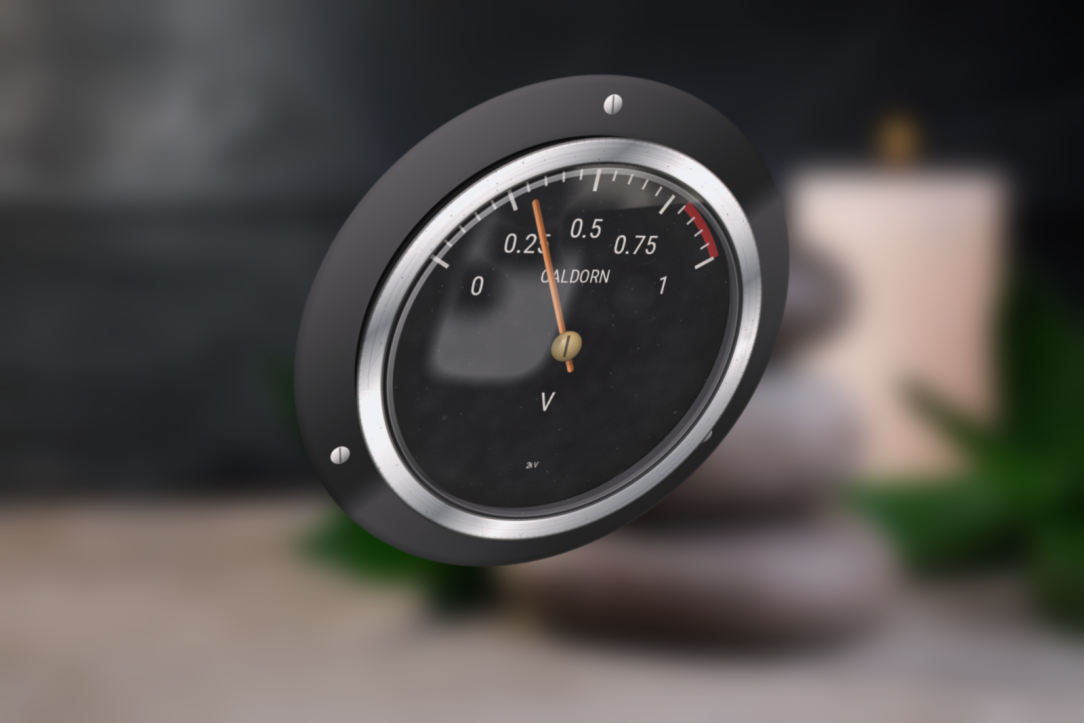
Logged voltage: 0.3 V
